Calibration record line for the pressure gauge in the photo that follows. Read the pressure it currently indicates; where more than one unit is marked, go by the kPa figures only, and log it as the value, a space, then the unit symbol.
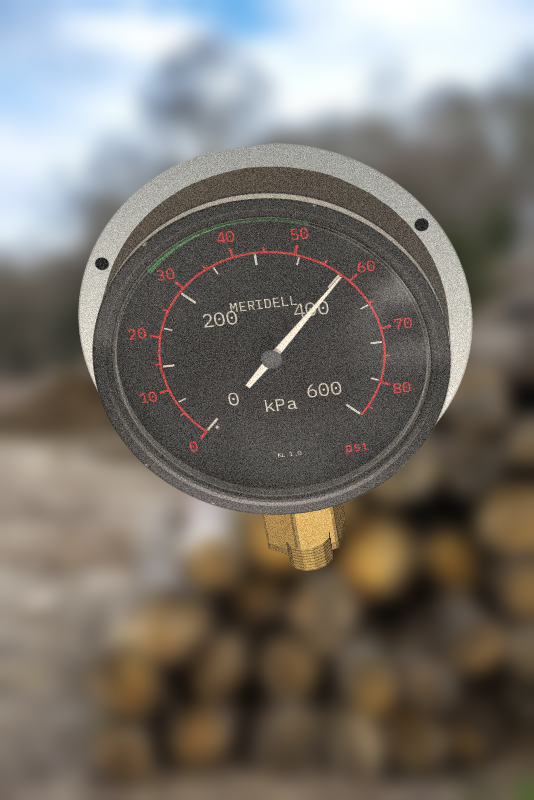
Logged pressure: 400 kPa
